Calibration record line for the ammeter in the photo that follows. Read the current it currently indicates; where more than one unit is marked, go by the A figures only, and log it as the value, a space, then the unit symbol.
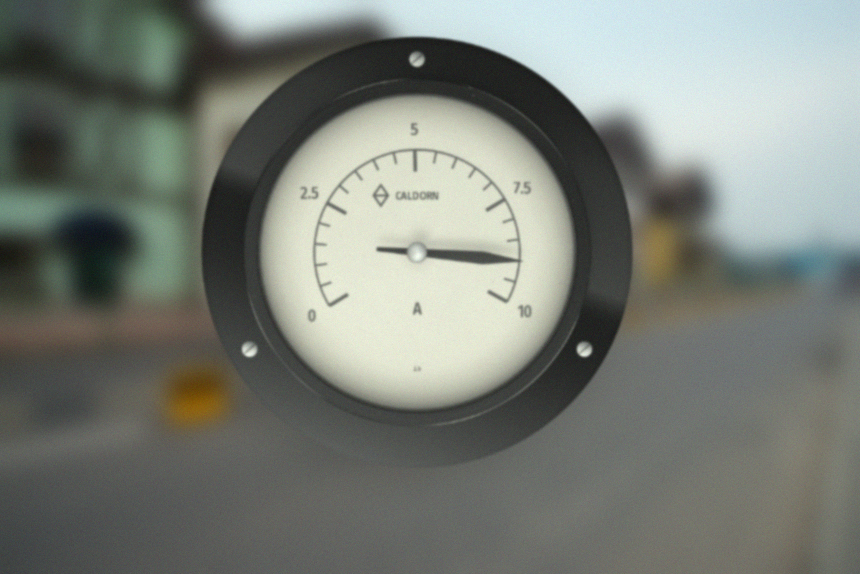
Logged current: 9 A
